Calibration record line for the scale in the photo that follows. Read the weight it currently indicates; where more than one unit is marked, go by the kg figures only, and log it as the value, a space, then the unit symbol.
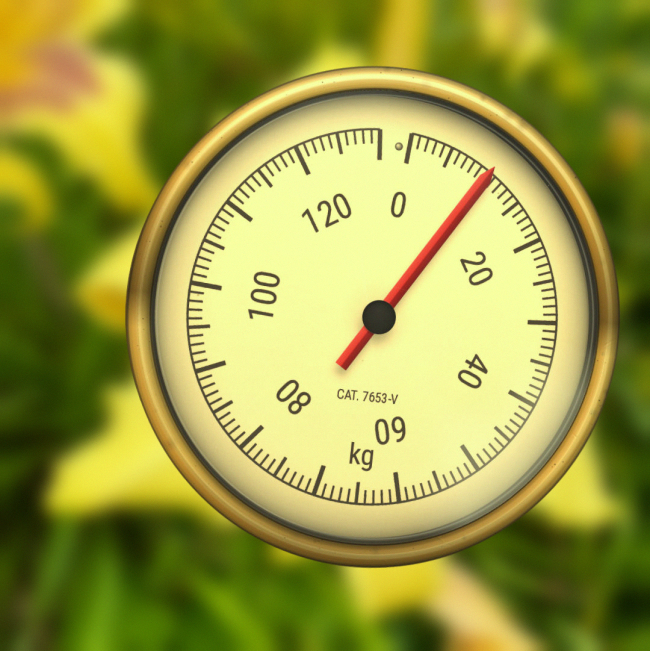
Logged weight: 10 kg
